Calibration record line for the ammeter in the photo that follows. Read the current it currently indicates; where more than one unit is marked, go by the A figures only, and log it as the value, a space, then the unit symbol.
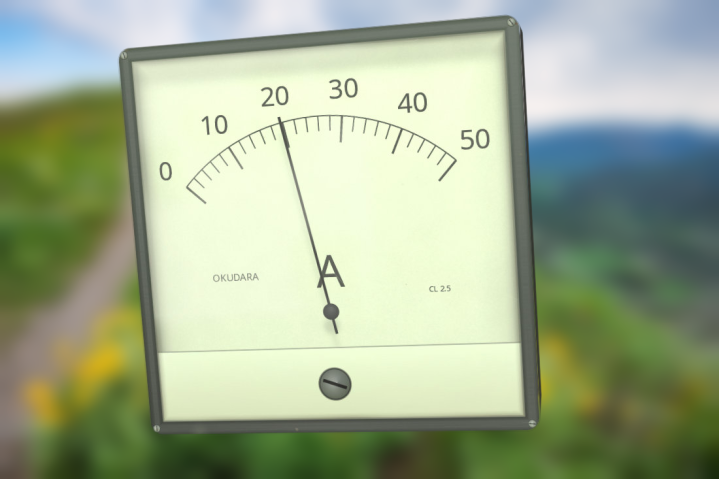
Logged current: 20 A
